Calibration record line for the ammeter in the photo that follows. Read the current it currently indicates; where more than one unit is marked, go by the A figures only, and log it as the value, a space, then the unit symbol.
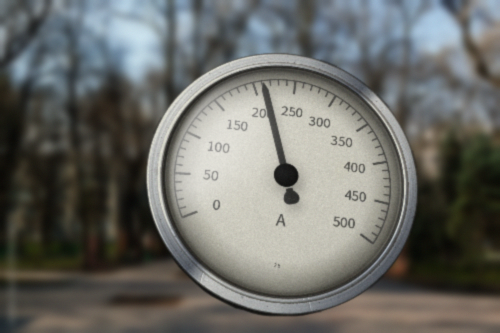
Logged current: 210 A
